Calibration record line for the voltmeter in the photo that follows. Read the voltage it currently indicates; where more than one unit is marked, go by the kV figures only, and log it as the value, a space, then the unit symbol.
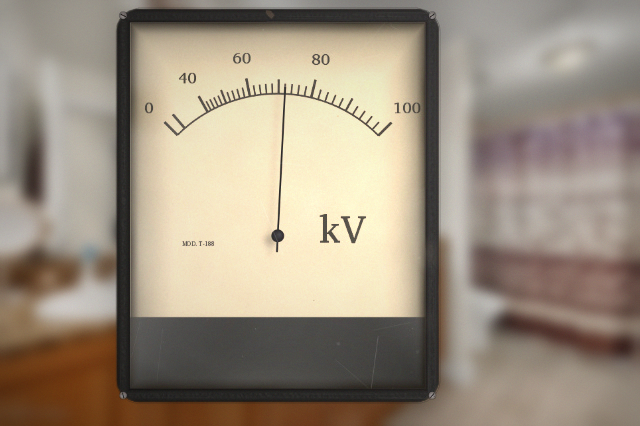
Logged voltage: 72 kV
